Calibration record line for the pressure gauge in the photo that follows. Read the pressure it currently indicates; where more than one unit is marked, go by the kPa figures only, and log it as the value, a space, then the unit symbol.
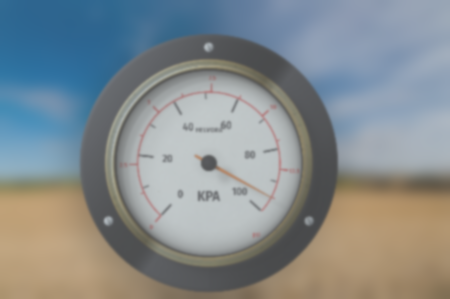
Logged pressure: 95 kPa
